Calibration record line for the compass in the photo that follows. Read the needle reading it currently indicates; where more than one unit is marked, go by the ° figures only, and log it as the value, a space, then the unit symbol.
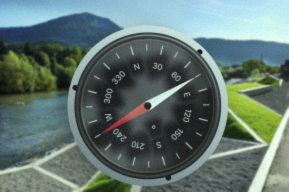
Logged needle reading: 255 °
